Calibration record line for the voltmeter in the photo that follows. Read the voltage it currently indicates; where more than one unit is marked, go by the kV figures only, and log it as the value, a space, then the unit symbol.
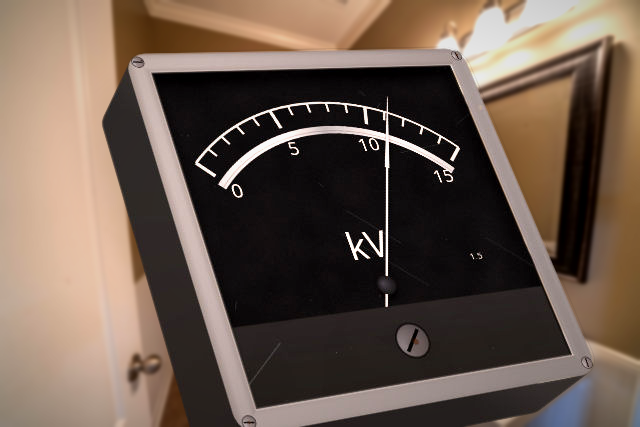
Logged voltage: 11 kV
